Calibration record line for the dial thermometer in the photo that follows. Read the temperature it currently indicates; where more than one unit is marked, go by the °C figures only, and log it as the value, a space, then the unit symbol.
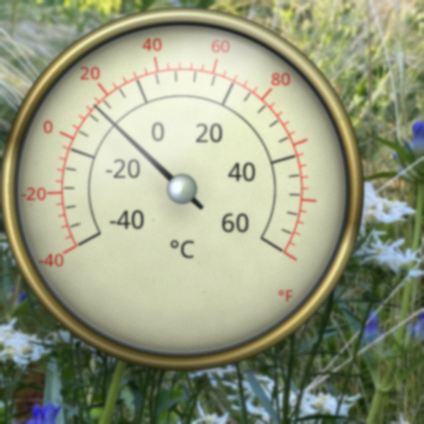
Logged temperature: -10 °C
